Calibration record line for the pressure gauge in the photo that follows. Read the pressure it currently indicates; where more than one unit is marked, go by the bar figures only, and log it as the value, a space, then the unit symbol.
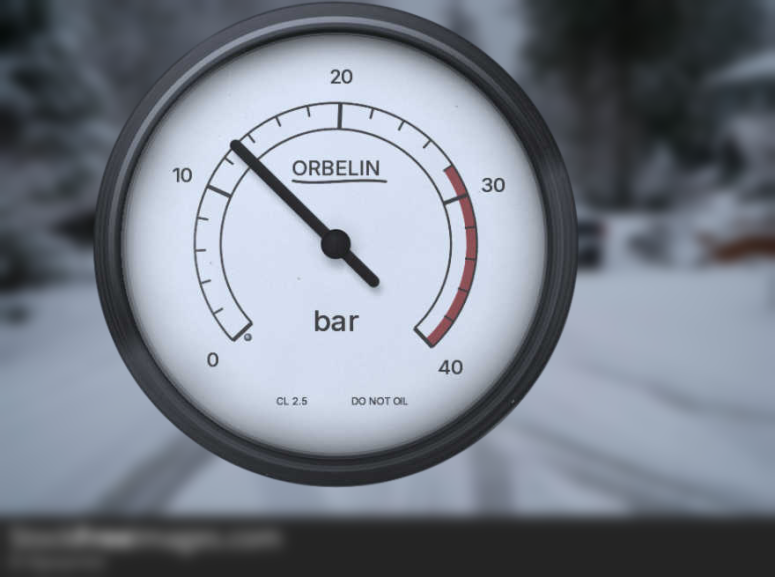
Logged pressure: 13 bar
